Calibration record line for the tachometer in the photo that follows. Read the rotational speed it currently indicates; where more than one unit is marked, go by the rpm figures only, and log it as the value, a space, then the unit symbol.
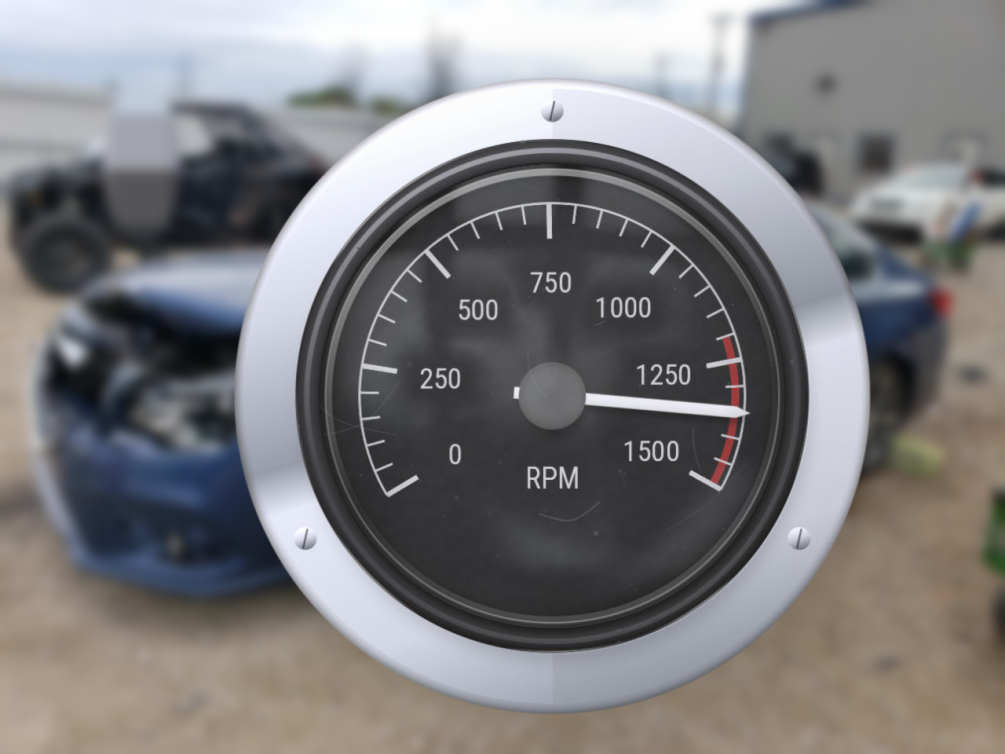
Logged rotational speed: 1350 rpm
